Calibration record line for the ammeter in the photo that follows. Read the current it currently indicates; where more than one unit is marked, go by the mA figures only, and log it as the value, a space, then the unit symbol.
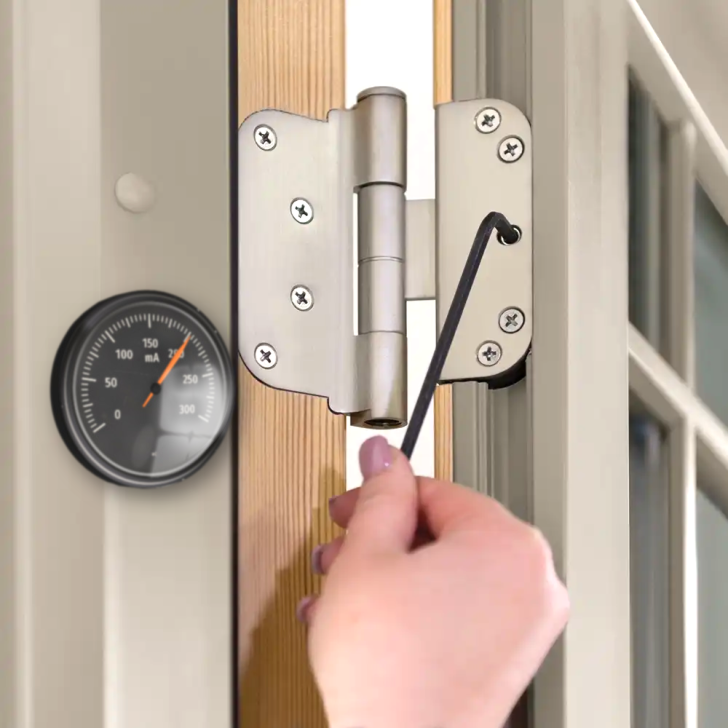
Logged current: 200 mA
